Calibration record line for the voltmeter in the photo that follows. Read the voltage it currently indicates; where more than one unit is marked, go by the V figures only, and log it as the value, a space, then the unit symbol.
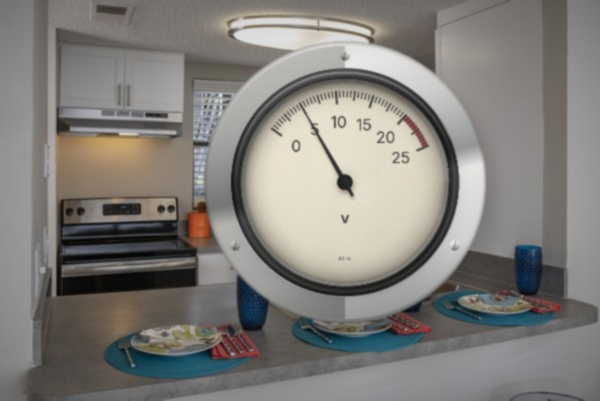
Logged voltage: 5 V
